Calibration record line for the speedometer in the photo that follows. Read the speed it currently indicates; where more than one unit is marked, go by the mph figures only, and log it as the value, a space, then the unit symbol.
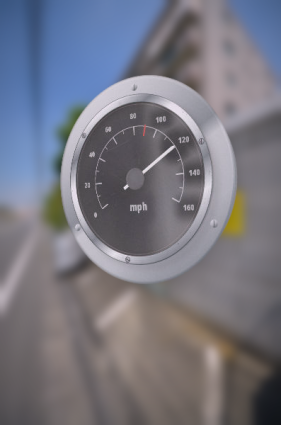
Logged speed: 120 mph
